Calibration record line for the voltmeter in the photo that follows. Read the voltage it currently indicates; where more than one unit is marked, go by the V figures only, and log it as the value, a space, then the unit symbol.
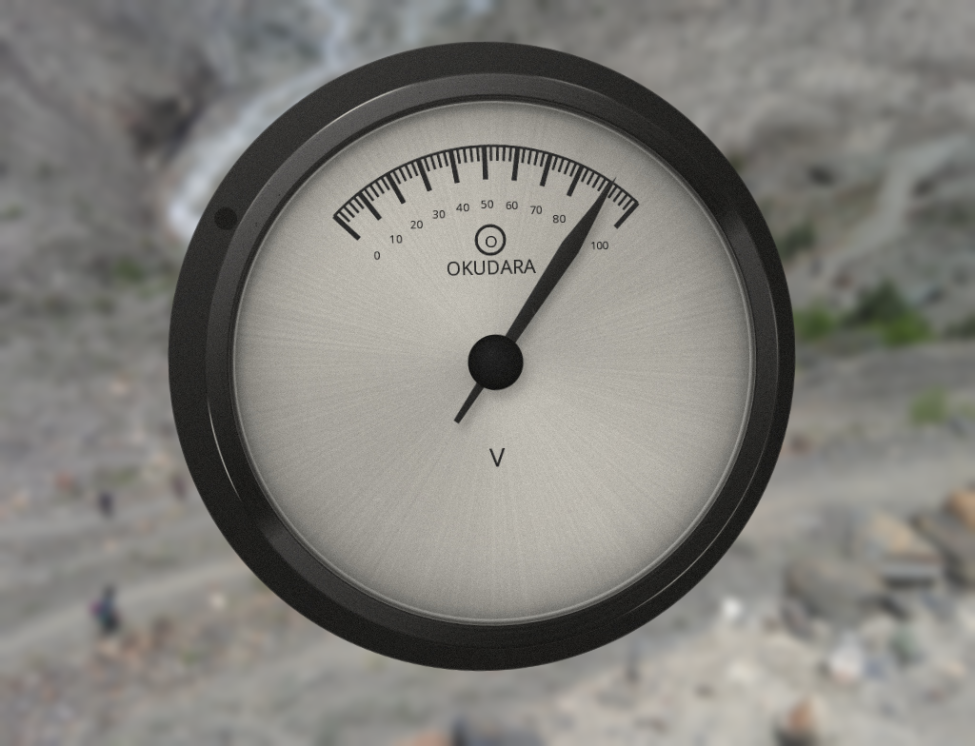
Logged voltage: 90 V
